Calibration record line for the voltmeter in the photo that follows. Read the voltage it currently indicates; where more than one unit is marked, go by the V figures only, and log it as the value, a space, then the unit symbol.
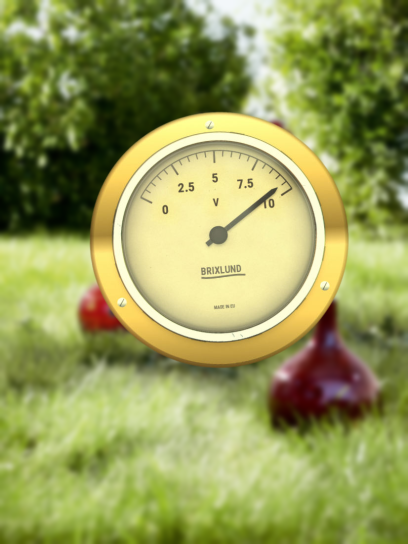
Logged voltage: 9.5 V
